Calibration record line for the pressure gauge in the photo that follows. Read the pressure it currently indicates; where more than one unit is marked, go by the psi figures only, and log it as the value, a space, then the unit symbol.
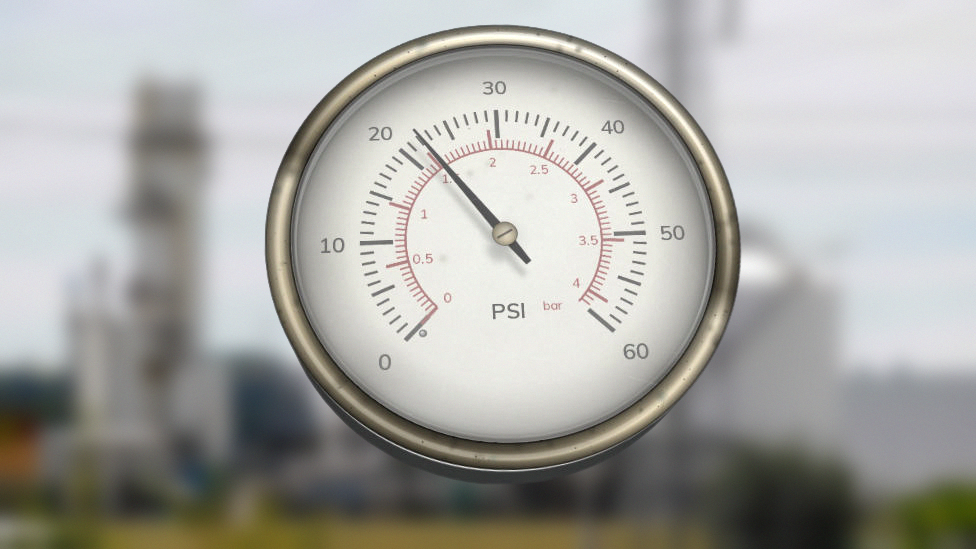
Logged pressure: 22 psi
